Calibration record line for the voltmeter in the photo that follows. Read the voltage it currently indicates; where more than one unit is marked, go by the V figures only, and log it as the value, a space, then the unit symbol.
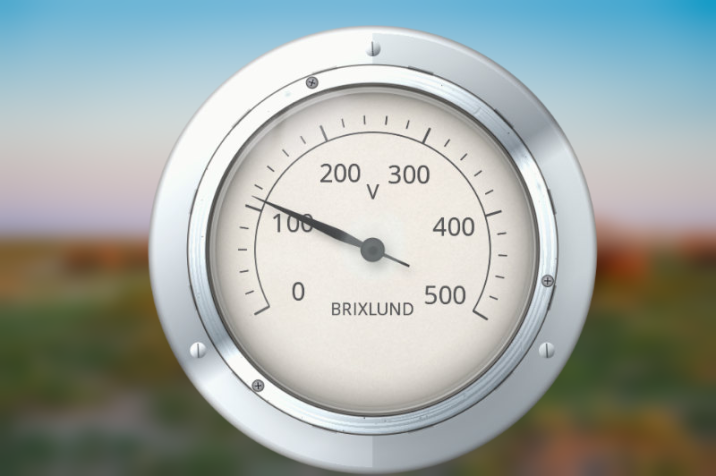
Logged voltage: 110 V
